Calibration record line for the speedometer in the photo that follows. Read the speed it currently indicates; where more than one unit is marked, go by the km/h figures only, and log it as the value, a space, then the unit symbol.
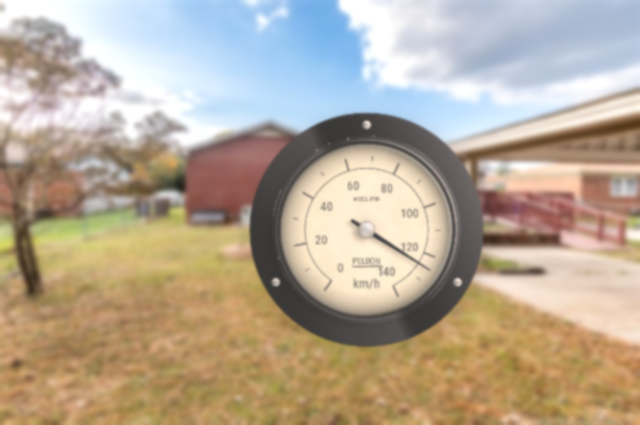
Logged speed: 125 km/h
